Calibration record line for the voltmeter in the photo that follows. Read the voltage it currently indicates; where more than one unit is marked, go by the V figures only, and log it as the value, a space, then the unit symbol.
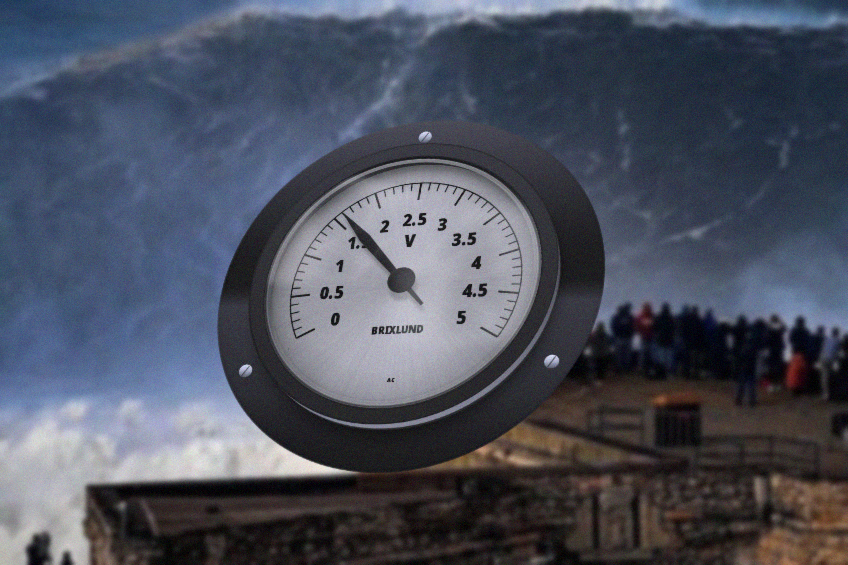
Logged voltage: 1.6 V
